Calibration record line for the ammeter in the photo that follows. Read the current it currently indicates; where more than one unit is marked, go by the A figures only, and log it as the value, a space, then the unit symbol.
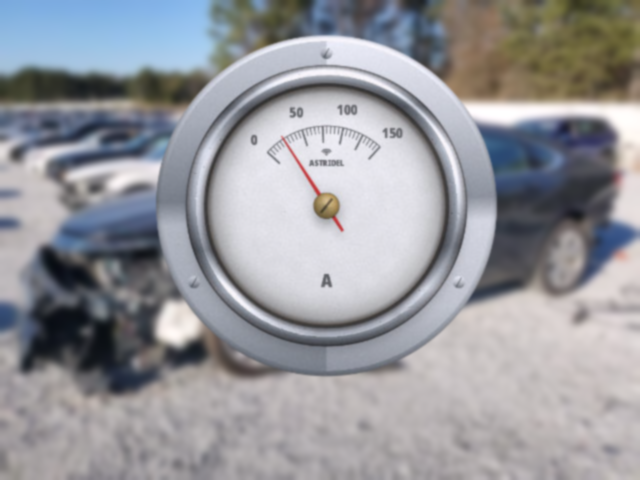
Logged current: 25 A
